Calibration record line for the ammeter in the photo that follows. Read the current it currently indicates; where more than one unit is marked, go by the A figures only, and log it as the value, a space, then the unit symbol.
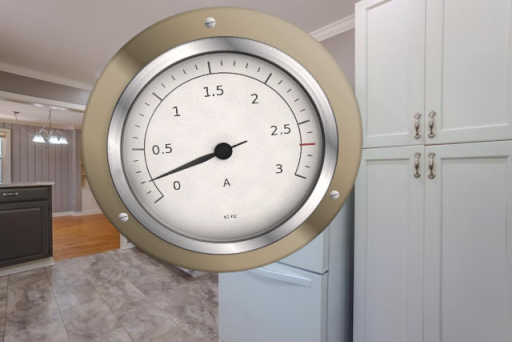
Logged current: 0.2 A
